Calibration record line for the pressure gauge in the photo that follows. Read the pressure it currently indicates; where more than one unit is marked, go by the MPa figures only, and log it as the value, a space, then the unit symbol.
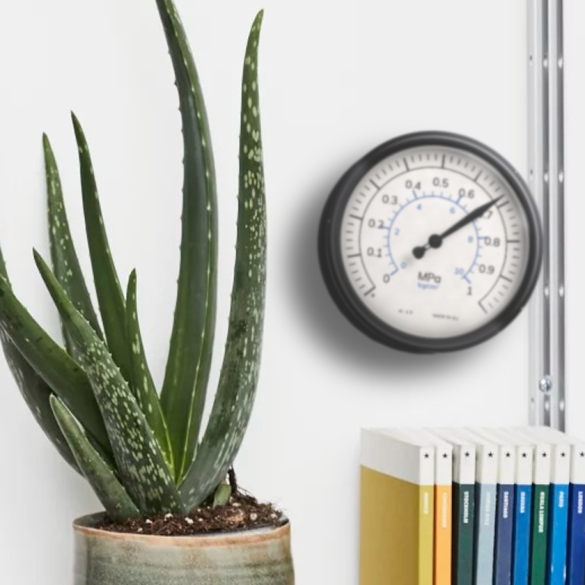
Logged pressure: 0.68 MPa
